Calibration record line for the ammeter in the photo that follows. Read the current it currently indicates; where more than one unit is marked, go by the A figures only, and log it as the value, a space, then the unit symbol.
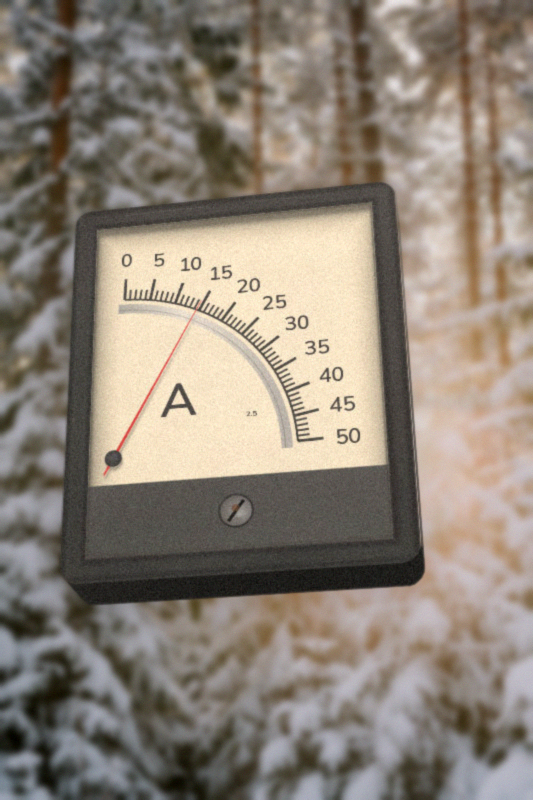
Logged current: 15 A
